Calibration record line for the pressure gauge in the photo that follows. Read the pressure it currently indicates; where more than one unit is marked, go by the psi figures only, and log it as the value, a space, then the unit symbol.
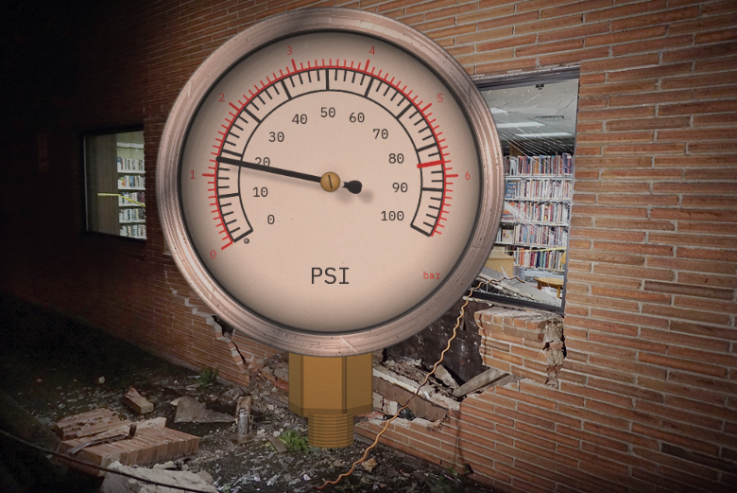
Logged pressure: 18 psi
